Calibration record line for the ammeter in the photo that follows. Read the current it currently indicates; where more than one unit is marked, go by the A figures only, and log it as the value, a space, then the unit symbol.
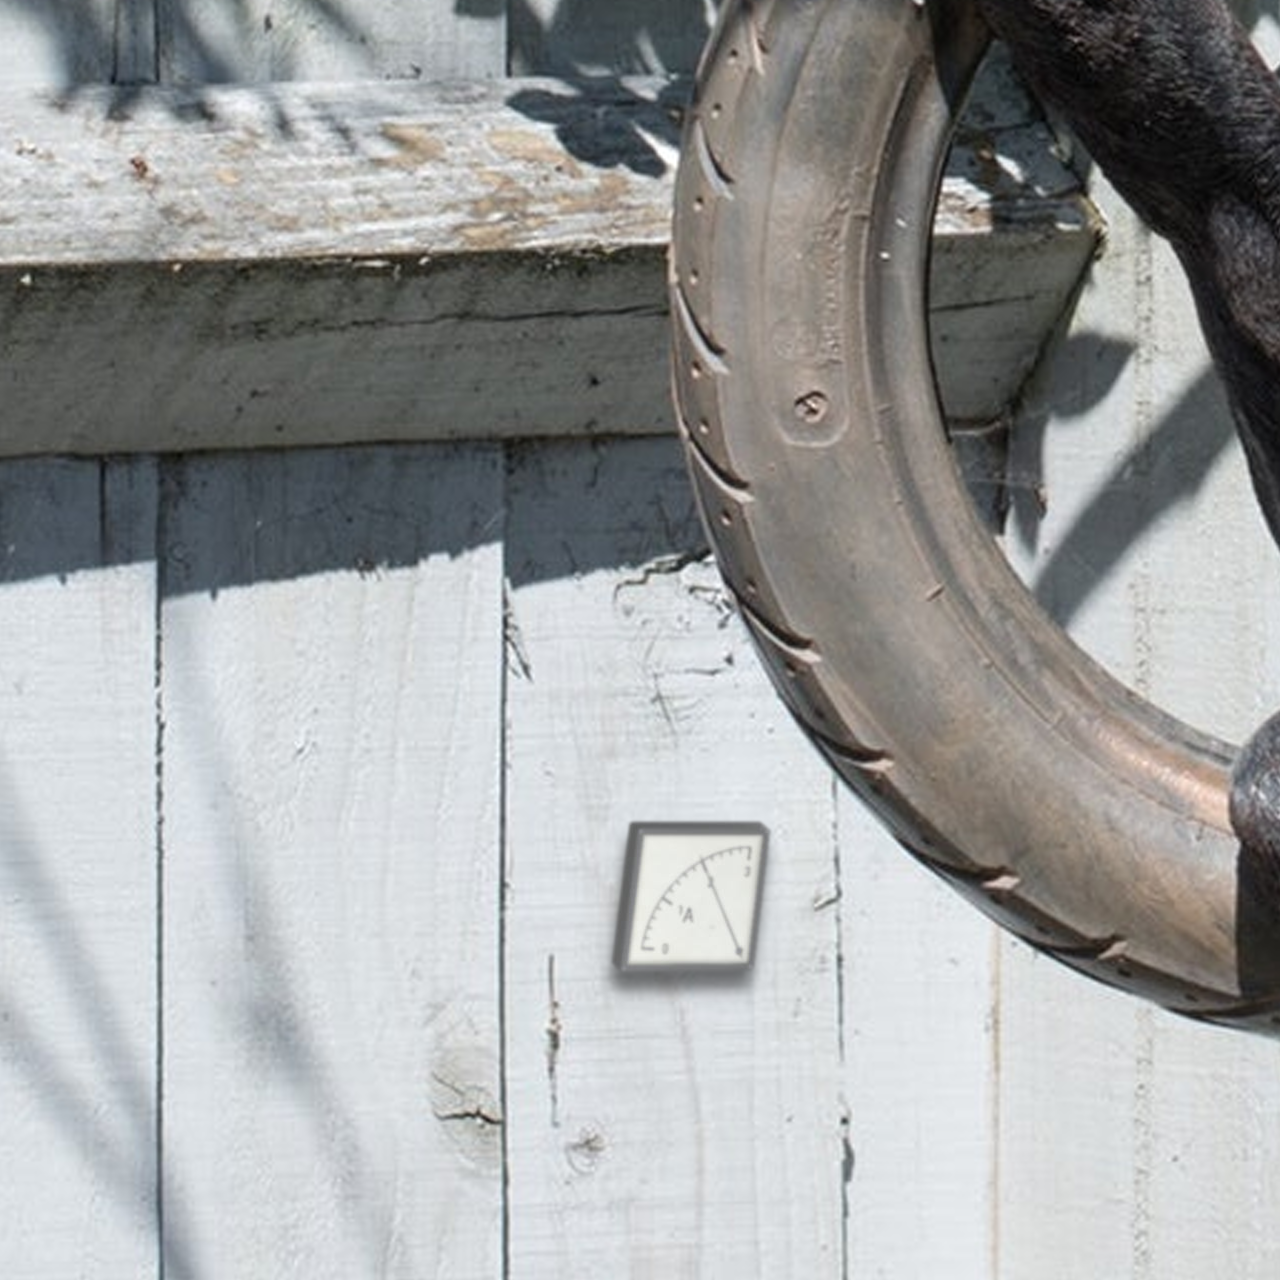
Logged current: 2 A
